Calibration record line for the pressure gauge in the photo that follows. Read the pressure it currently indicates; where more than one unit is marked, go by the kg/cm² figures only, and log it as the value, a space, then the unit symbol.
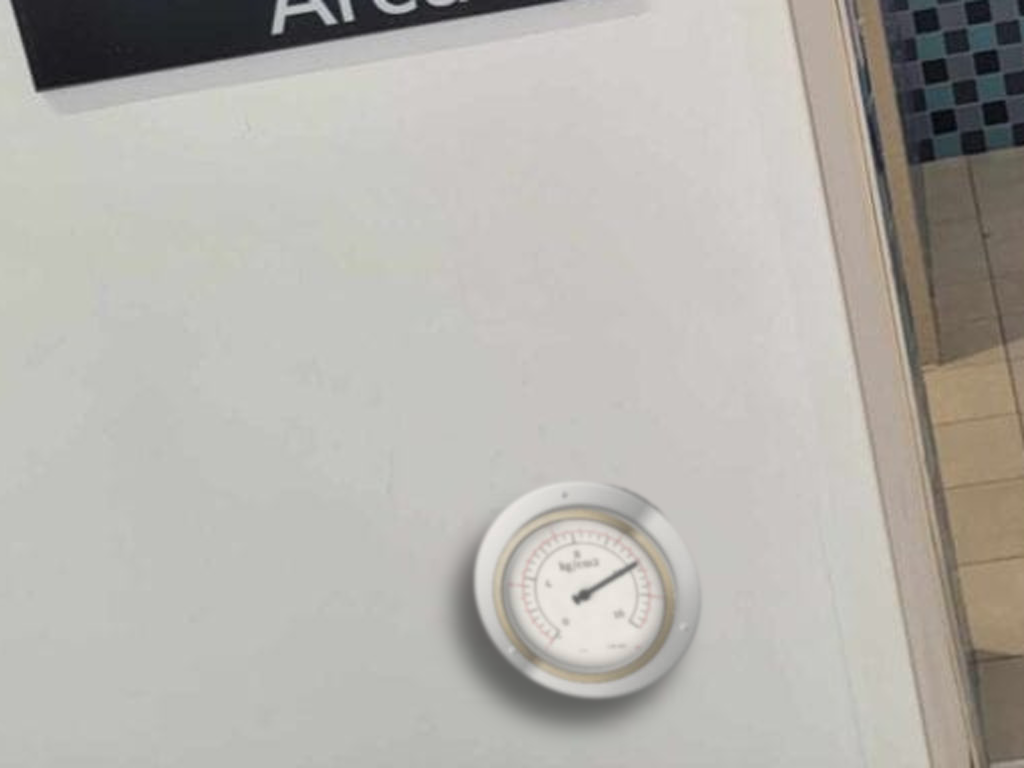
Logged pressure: 12 kg/cm²
